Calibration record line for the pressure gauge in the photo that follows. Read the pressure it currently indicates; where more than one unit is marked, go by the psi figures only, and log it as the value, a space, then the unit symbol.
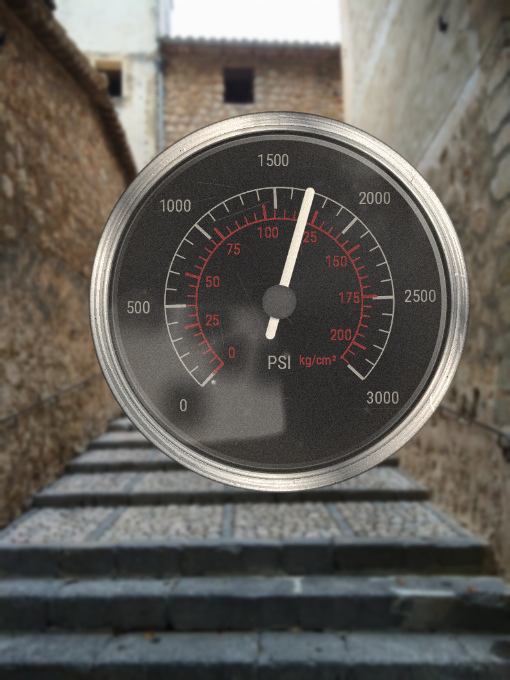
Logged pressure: 1700 psi
